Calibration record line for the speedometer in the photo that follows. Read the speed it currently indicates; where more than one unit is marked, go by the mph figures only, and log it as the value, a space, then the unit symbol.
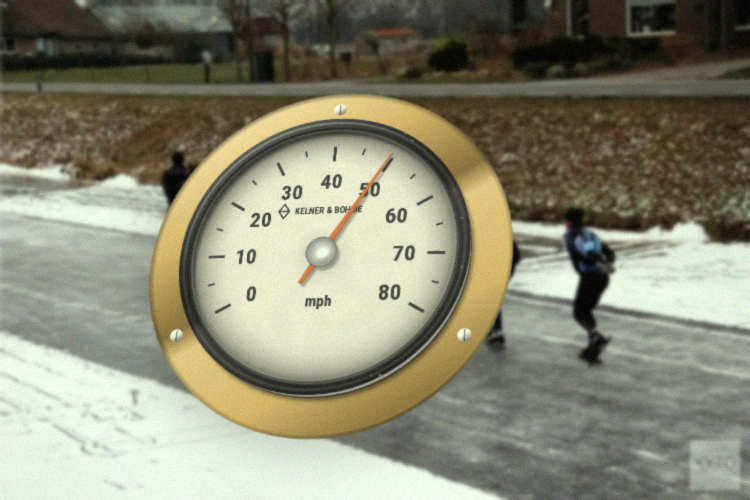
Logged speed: 50 mph
